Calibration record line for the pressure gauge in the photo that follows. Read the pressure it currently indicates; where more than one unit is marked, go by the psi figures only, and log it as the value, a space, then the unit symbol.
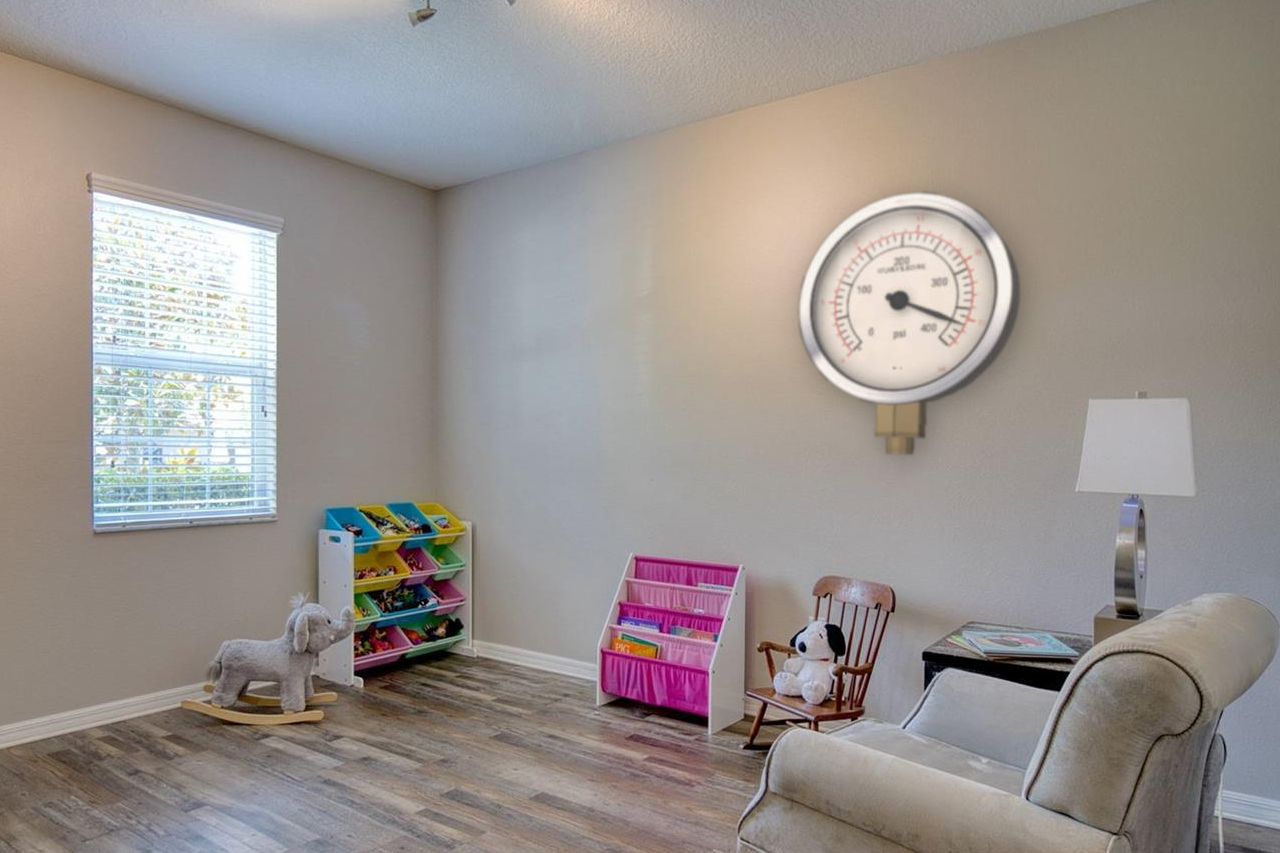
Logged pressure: 370 psi
